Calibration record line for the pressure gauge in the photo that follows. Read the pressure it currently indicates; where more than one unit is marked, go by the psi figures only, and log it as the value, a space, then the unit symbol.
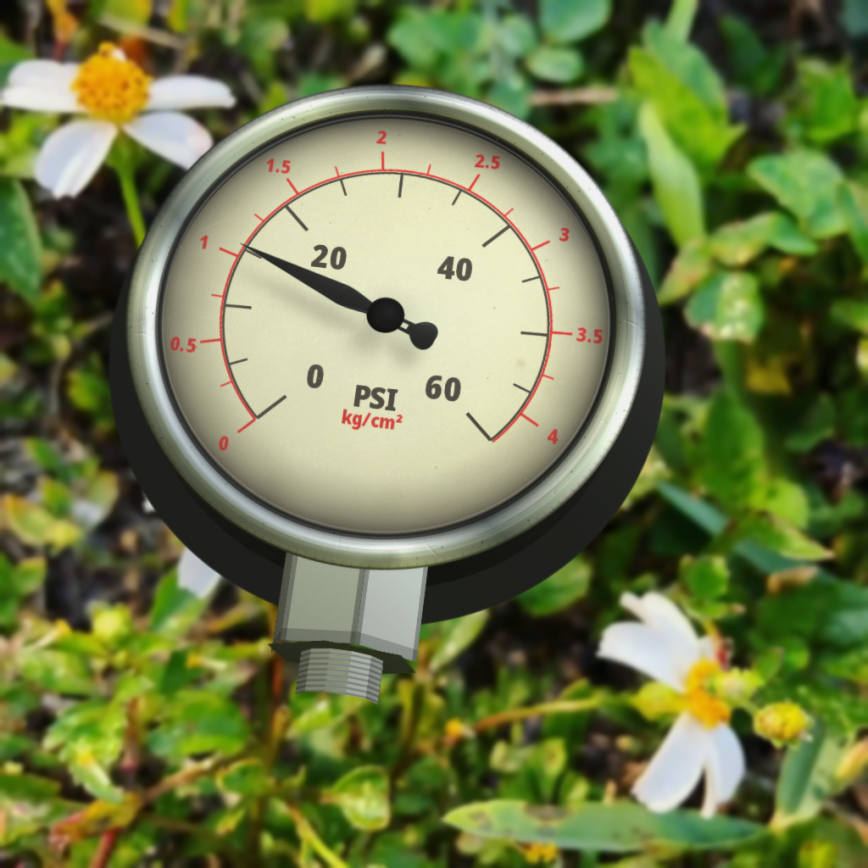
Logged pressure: 15 psi
